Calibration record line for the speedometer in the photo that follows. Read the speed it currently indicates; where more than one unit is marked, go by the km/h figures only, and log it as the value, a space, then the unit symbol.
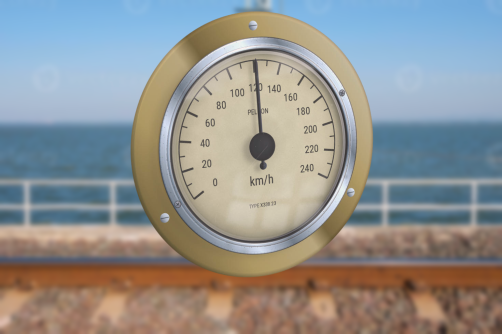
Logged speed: 120 km/h
